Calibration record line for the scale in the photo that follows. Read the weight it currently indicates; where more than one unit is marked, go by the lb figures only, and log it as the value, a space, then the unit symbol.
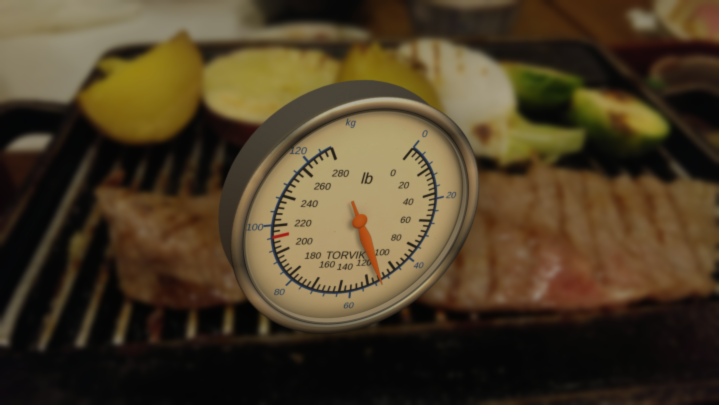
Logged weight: 112 lb
